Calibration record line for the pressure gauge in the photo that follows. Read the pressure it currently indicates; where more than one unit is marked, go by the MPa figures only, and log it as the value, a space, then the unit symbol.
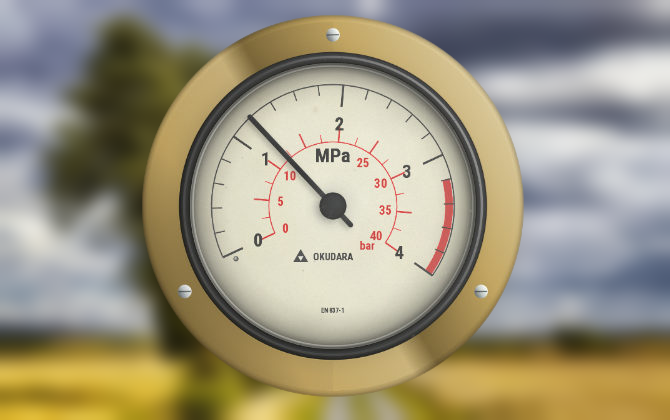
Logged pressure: 1.2 MPa
